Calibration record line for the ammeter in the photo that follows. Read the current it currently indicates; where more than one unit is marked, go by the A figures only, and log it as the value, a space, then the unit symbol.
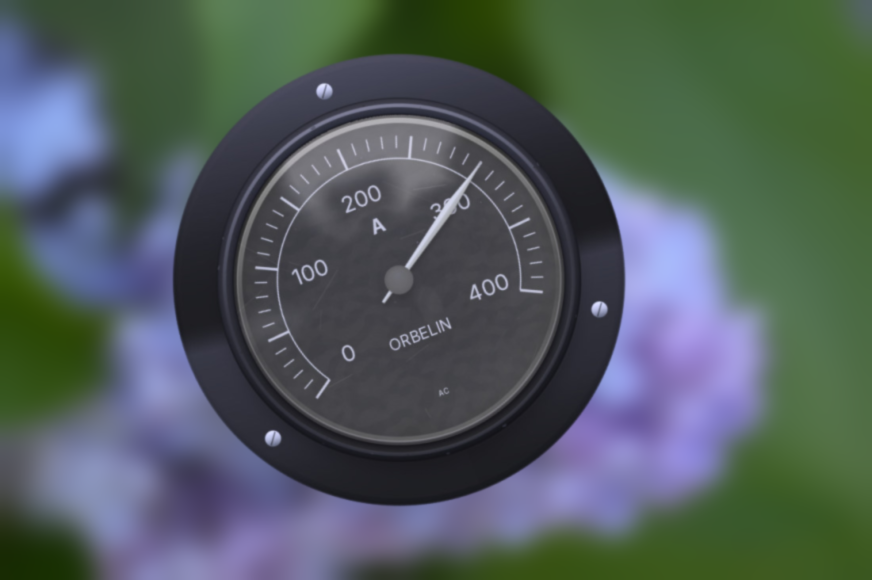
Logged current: 300 A
